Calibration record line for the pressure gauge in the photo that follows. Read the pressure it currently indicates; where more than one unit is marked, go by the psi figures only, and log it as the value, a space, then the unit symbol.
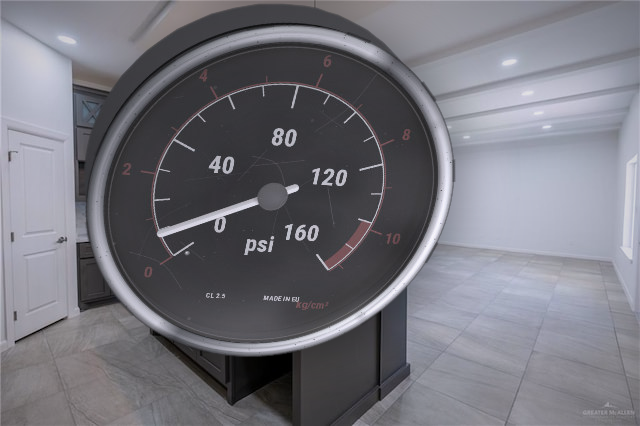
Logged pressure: 10 psi
